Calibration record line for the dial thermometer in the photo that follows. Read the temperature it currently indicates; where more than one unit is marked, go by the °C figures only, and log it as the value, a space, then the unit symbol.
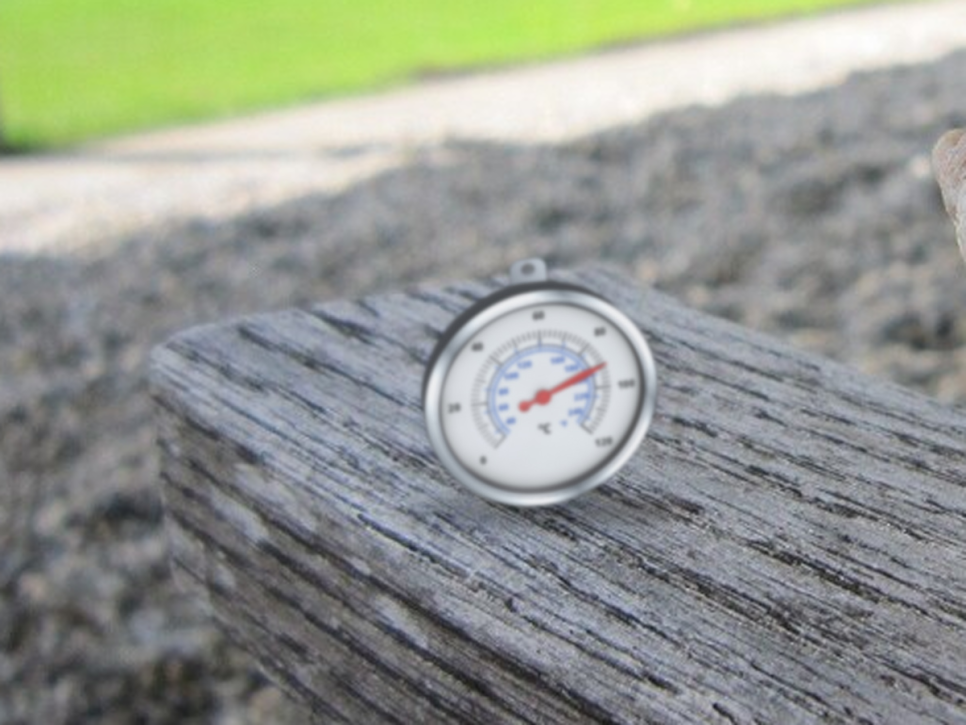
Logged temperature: 90 °C
